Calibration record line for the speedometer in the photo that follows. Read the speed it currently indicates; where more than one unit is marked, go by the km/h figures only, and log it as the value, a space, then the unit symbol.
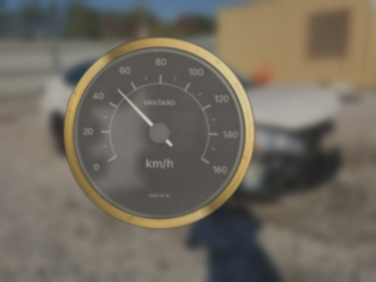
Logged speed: 50 km/h
